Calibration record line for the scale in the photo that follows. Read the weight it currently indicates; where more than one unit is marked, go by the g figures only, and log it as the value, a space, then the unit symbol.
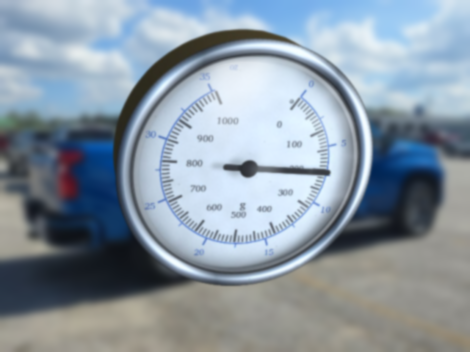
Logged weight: 200 g
